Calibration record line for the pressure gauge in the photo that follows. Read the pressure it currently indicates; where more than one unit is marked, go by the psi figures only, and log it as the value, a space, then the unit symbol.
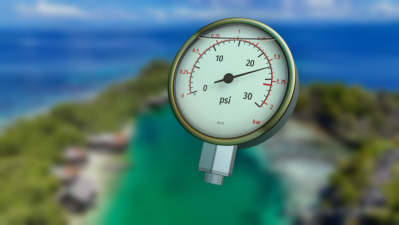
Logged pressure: 23 psi
